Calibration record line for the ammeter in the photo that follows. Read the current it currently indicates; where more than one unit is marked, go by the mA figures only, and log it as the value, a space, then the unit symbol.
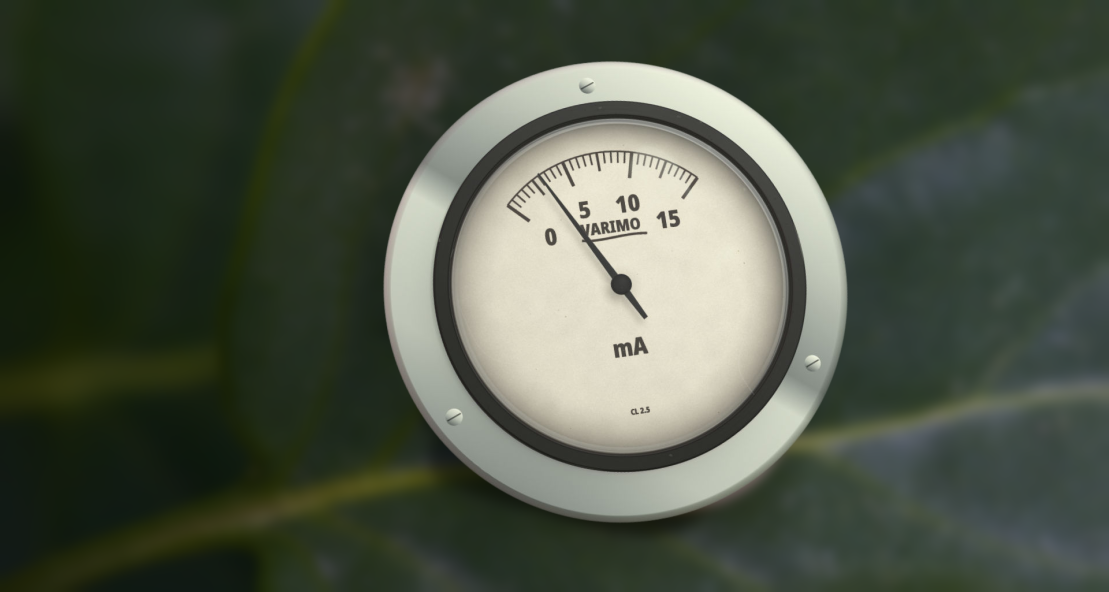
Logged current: 3 mA
